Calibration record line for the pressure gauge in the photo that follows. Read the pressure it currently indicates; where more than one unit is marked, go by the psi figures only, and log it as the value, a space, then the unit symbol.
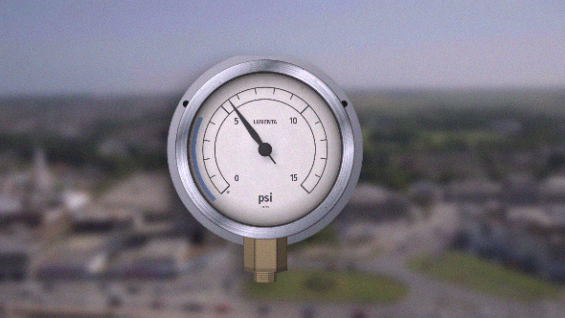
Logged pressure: 5.5 psi
